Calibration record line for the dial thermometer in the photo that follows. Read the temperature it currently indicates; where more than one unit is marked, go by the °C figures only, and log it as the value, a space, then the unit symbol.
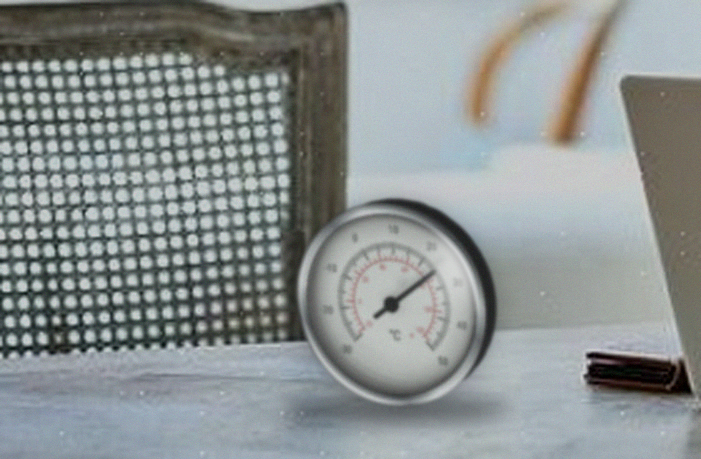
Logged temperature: 25 °C
